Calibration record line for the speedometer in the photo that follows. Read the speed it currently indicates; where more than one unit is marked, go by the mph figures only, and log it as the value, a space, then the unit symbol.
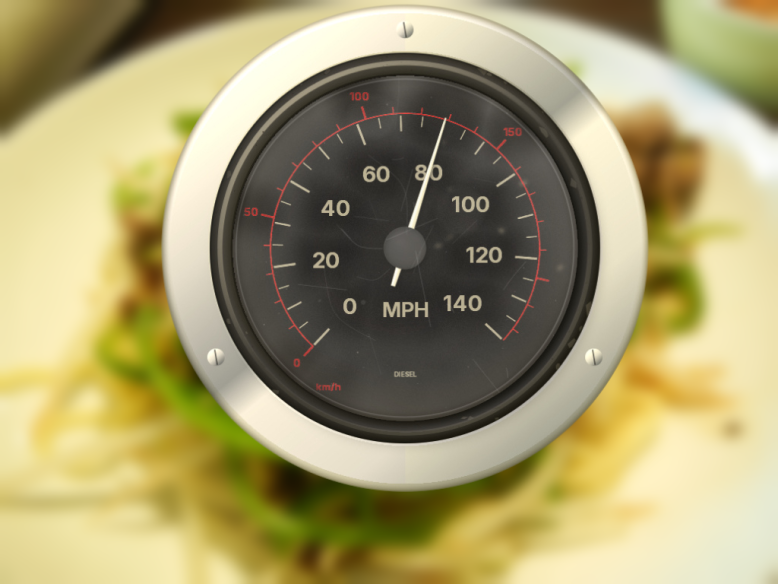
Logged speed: 80 mph
